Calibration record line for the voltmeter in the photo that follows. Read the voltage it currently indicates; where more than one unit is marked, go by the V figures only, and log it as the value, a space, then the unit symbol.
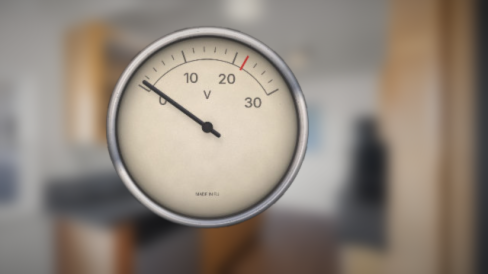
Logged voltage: 1 V
